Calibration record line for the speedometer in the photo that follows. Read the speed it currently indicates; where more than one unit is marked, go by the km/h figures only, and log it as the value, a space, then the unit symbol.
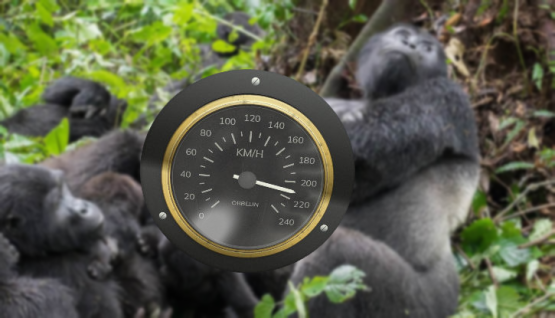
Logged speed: 210 km/h
